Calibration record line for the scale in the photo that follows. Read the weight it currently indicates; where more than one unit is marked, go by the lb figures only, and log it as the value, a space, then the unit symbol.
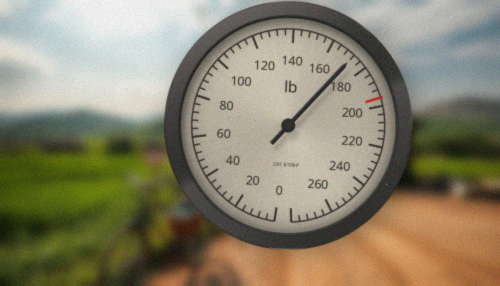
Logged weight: 172 lb
